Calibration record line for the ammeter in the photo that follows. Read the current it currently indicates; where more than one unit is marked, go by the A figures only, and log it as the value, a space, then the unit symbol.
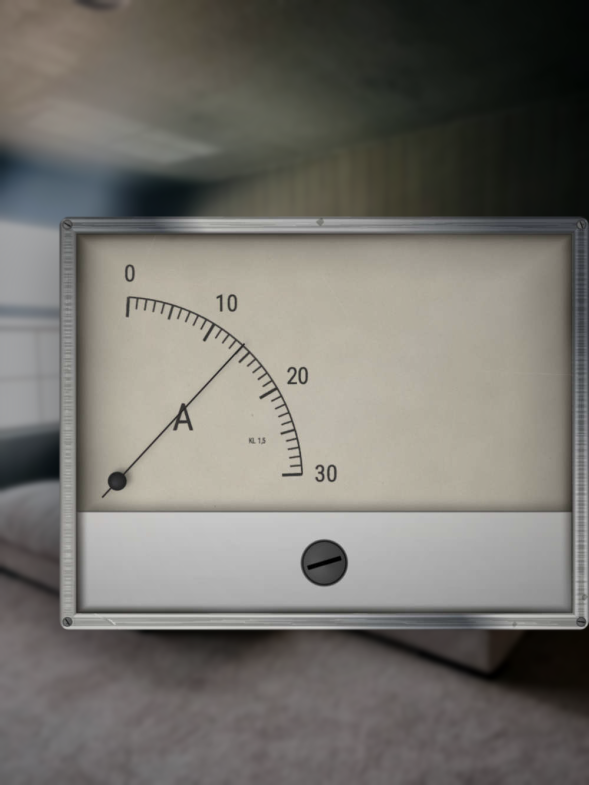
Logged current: 14 A
